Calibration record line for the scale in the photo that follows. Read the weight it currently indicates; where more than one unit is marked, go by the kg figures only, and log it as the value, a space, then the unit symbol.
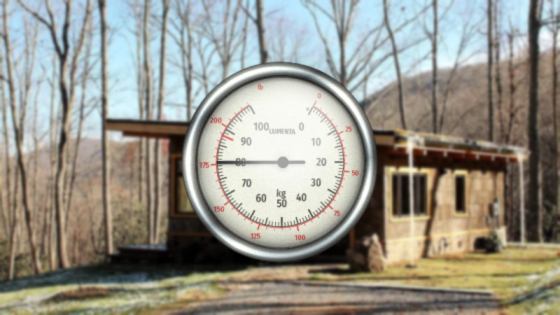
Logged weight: 80 kg
